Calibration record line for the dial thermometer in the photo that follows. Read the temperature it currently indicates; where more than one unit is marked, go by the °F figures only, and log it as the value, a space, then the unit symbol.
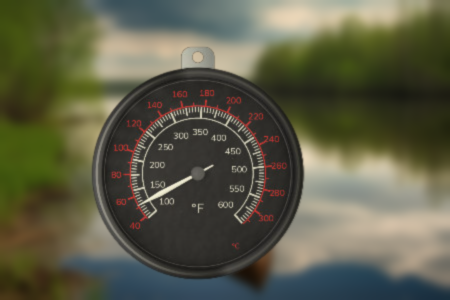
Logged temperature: 125 °F
